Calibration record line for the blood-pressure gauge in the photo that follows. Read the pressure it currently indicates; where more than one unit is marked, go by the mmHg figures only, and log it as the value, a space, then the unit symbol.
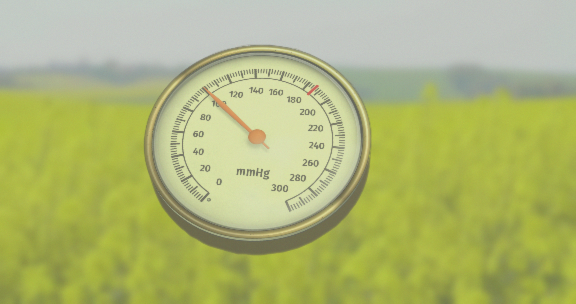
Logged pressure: 100 mmHg
